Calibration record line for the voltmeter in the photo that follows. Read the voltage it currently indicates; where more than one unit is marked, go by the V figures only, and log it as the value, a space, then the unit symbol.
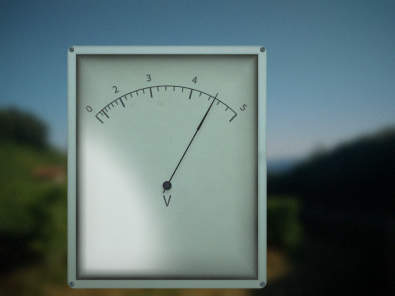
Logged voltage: 4.5 V
